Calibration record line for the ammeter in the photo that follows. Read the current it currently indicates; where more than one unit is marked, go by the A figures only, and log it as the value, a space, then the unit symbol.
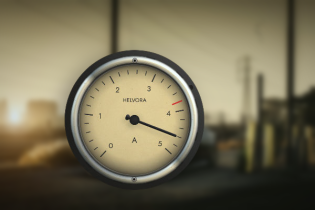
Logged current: 4.6 A
